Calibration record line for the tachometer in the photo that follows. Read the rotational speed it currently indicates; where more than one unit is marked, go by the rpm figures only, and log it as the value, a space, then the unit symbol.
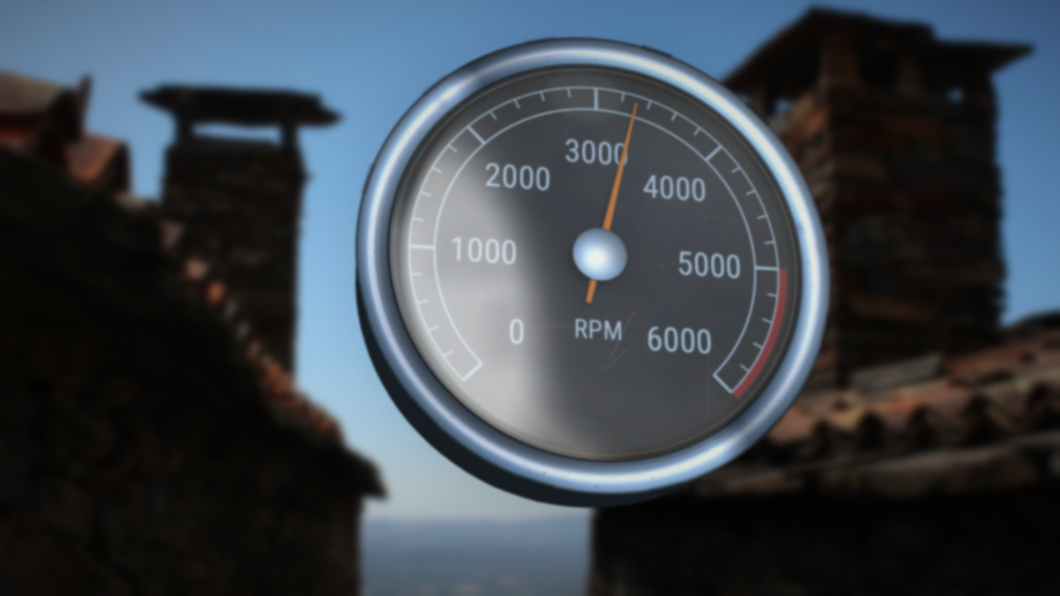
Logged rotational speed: 3300 rpm
